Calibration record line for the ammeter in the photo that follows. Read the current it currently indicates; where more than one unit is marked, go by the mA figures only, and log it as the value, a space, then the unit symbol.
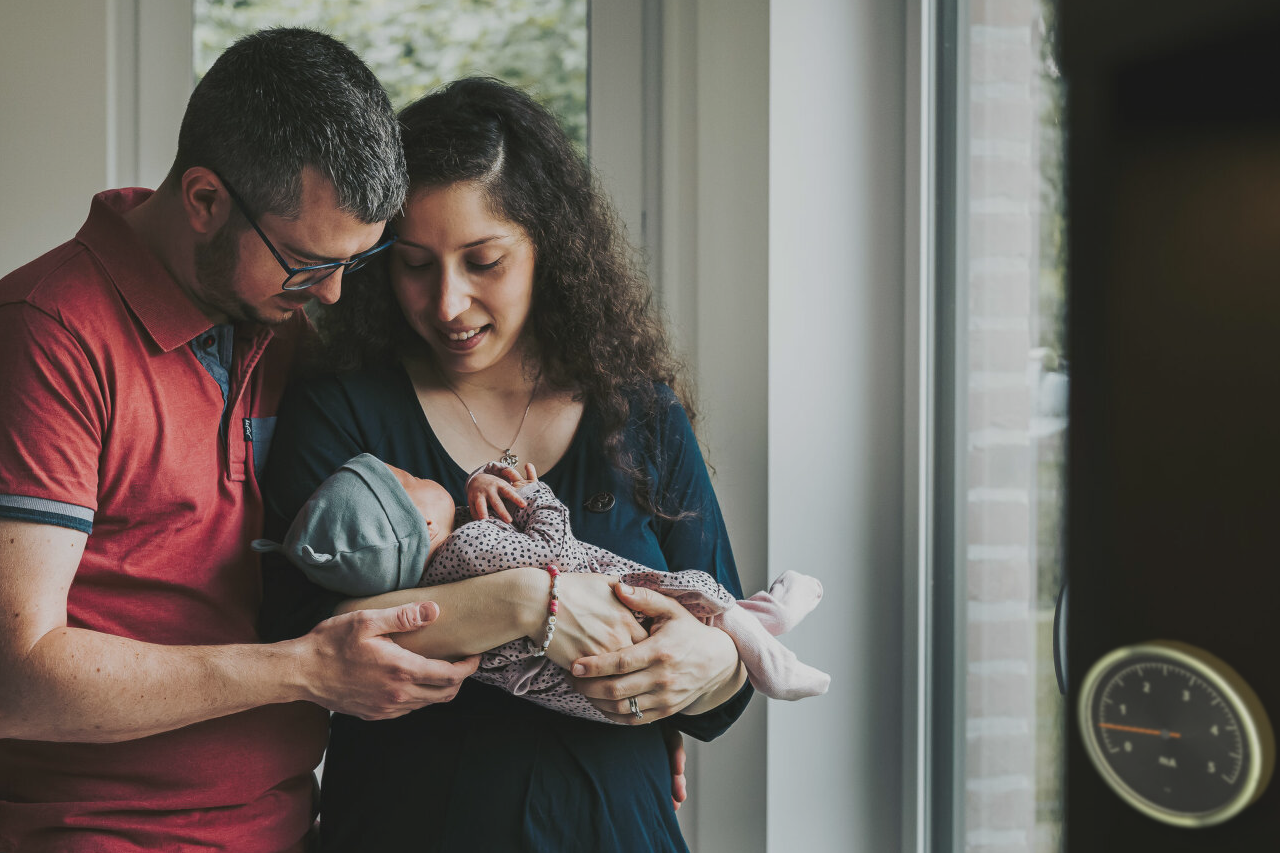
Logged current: 0.5 mA
